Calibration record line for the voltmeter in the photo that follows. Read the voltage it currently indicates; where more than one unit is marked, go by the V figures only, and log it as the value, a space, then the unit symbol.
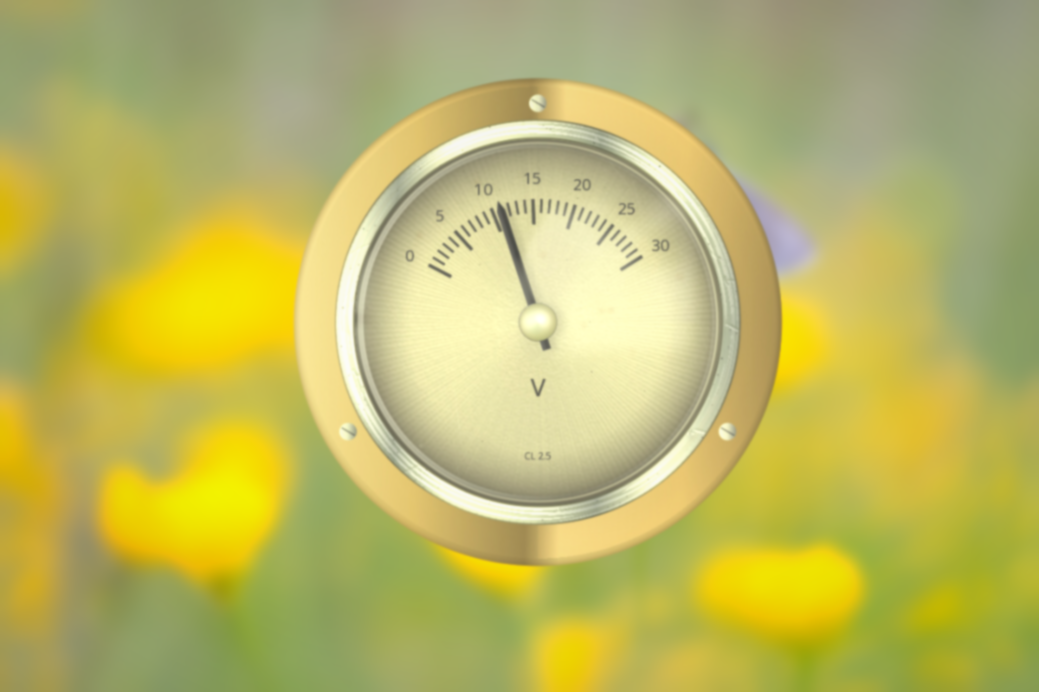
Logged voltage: 11 V
